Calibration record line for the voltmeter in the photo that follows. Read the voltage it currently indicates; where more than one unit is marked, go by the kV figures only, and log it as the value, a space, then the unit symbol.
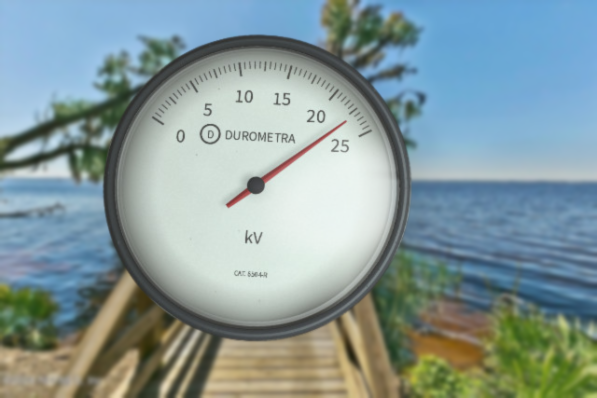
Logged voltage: 23 kV
